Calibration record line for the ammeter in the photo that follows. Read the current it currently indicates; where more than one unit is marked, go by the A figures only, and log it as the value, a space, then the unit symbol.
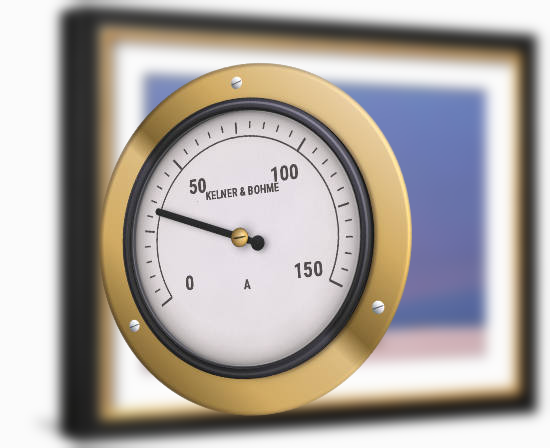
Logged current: 32.5 A
